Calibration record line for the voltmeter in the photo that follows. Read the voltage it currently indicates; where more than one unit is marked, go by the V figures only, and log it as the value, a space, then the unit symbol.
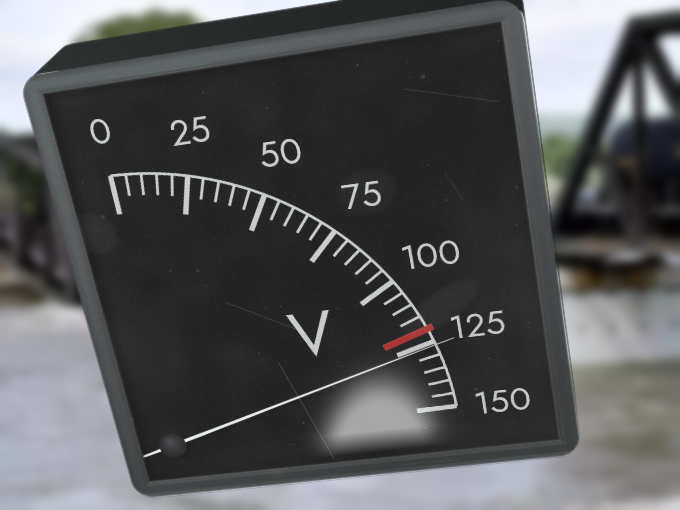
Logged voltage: 125 V
